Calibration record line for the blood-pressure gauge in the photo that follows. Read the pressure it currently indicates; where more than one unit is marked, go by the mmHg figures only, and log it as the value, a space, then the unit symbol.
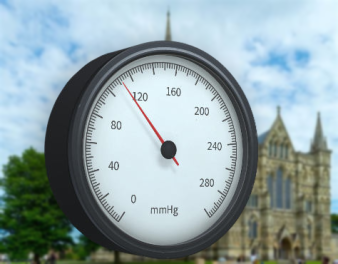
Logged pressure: 110 mmHg
